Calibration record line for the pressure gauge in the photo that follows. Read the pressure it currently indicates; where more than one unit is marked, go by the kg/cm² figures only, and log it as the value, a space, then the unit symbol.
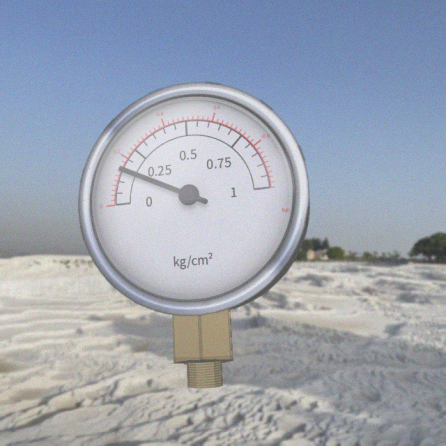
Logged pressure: 0.15 kg/cm²
